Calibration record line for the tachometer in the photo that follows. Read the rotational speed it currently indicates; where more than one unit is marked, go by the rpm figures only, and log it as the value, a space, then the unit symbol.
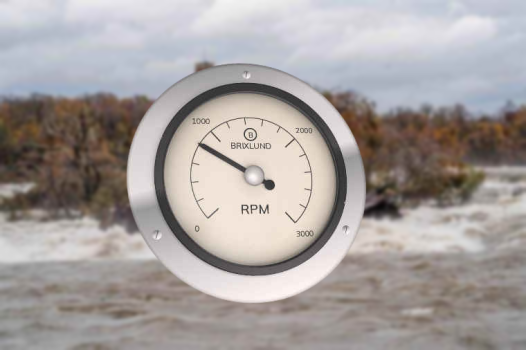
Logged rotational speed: 800 rpm
